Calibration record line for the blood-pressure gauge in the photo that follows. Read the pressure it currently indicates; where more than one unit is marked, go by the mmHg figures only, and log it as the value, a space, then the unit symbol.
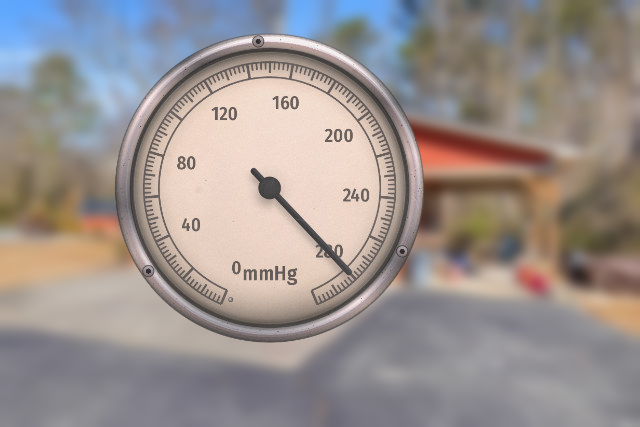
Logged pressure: 280 mmHg
